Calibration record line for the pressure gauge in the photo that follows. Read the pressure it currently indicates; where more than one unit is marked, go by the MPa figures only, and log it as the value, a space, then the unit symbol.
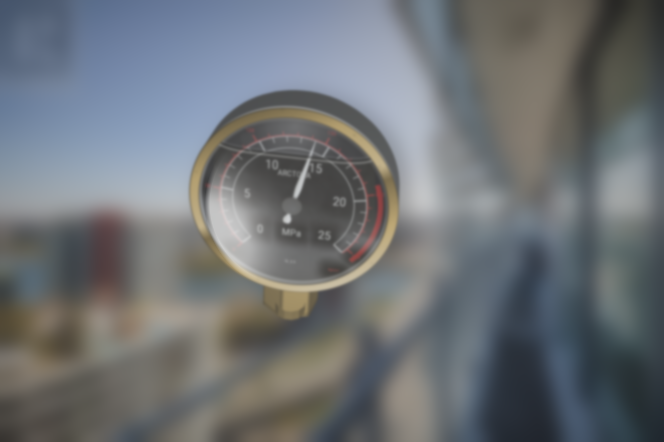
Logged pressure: 14 MPa
